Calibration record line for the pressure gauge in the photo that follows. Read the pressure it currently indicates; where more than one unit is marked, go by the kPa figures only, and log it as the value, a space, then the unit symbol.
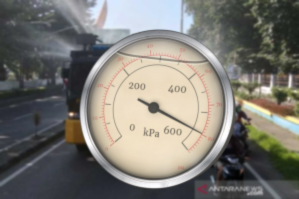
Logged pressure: 550 kPa
